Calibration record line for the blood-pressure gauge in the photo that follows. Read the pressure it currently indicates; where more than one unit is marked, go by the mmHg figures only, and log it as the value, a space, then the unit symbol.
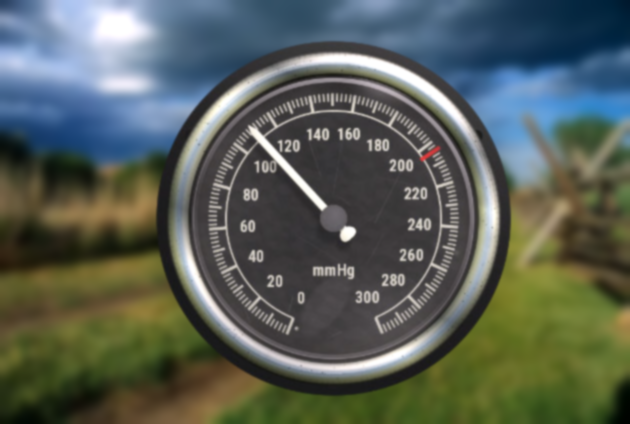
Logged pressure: 110 mmHg
